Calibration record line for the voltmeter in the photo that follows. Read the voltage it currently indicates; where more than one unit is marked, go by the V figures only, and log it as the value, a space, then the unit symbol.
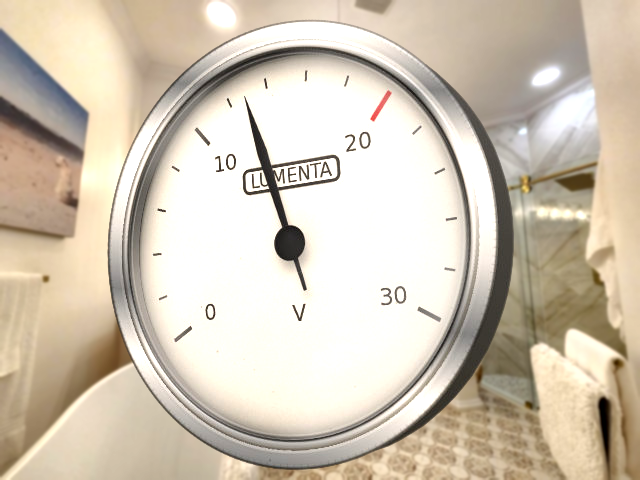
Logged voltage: 13 V
